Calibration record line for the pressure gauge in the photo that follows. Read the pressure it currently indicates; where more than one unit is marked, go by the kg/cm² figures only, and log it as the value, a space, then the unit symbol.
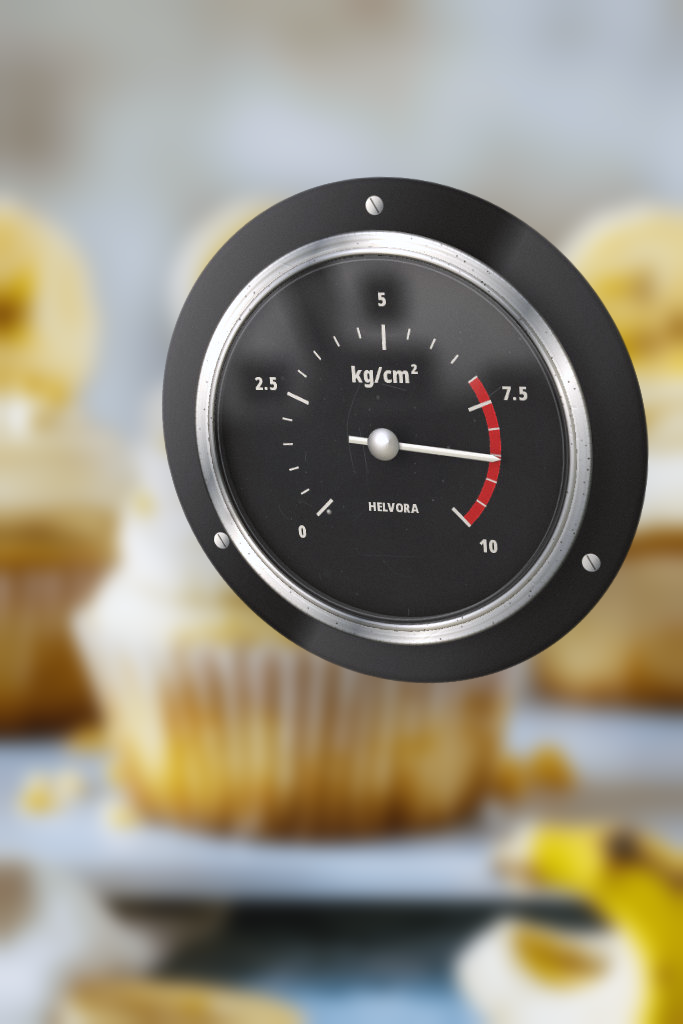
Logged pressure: 8.5 kg/cm²
